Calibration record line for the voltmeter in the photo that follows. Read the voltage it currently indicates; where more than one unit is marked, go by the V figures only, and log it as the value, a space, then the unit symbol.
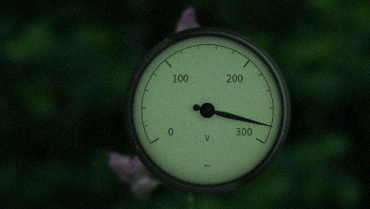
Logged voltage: 280 V
